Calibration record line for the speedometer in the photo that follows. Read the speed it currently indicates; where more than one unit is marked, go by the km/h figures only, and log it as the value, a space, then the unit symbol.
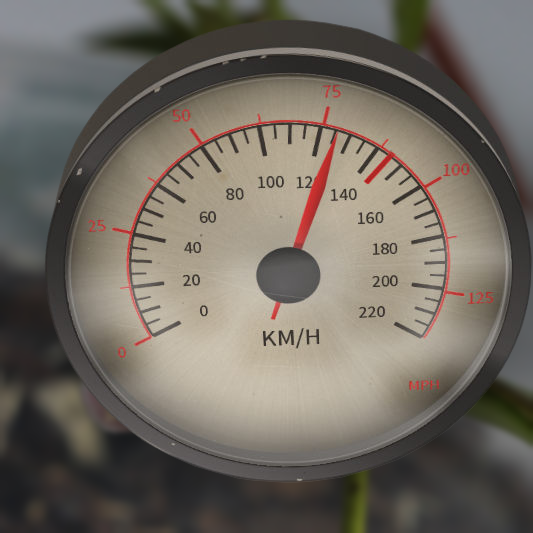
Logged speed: 125 km/h
